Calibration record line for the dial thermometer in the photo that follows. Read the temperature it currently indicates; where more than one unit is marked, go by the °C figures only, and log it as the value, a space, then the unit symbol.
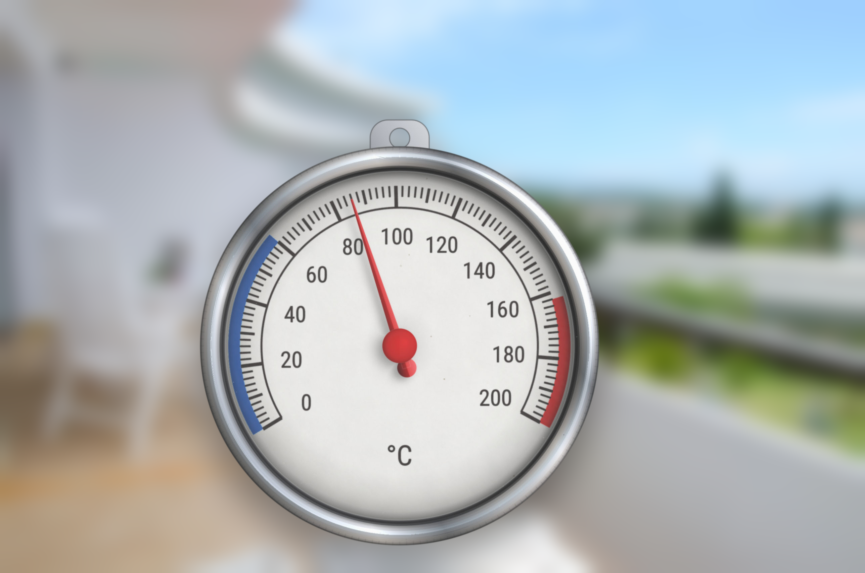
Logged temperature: 86 °C
